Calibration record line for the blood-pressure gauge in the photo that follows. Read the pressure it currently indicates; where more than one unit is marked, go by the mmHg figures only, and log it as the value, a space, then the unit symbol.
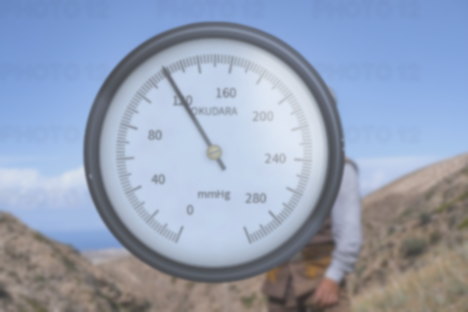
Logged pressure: 120 mmHg
